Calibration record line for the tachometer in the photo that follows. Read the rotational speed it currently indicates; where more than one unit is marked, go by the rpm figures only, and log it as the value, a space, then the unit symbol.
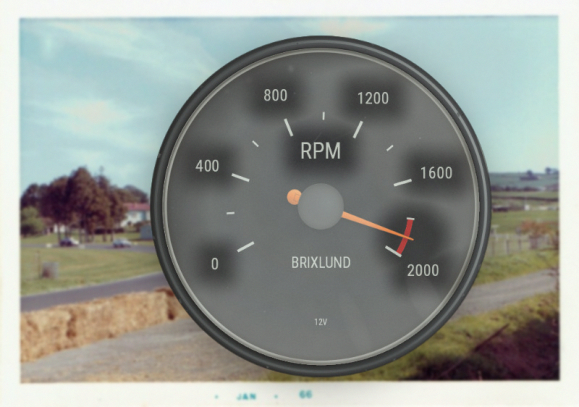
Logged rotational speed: 1900 rpm
